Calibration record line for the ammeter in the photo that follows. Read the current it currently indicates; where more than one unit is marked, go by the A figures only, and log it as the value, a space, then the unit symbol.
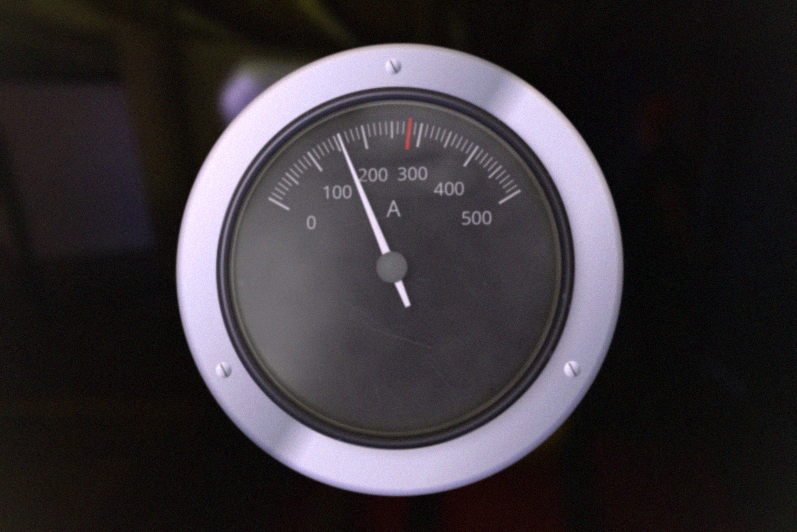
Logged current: 160 A
